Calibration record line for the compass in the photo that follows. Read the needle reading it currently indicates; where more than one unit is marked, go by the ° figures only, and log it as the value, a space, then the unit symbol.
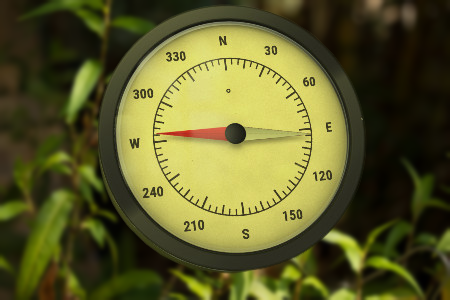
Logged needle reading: 275 °
